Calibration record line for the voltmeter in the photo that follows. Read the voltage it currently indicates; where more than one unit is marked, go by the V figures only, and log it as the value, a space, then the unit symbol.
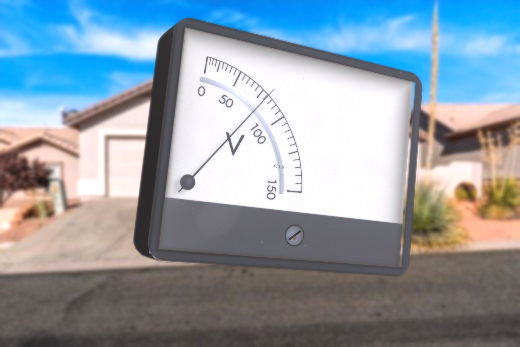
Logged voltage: 80 V
